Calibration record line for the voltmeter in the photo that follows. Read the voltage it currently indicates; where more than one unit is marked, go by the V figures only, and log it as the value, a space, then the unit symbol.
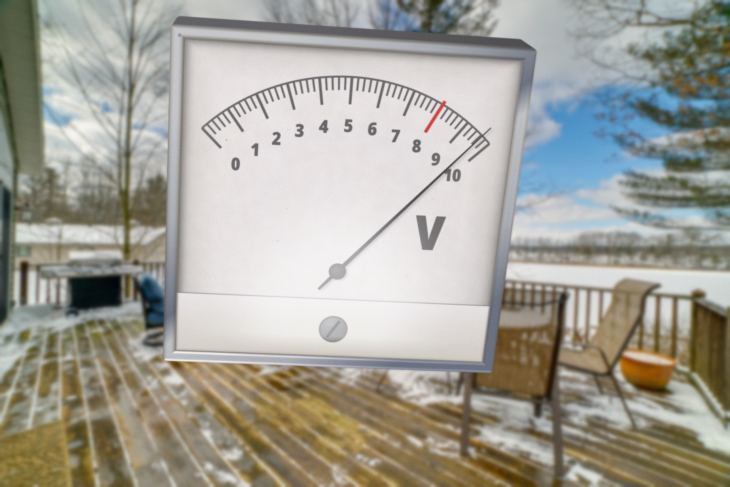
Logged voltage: 9.6 V
